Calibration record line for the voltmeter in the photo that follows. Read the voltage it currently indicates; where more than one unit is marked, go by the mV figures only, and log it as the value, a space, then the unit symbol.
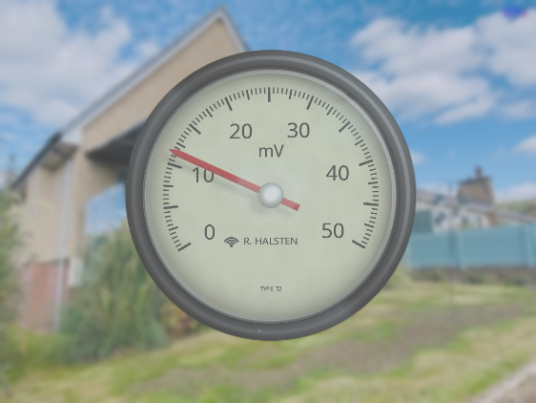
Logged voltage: 11.5 mV
